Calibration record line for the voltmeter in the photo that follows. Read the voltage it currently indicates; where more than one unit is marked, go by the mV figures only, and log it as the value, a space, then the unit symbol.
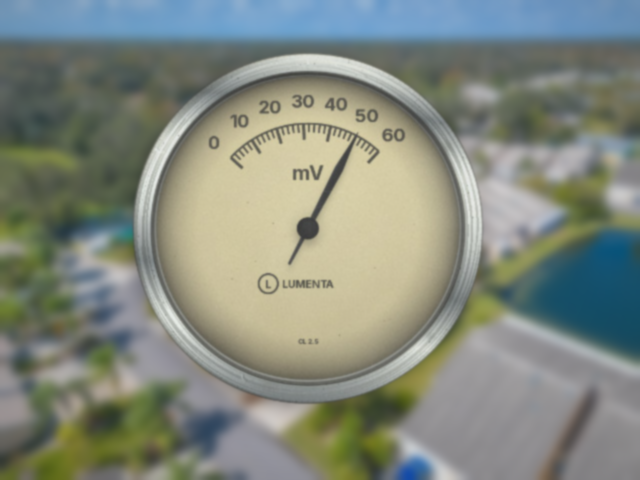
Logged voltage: 50 mV
